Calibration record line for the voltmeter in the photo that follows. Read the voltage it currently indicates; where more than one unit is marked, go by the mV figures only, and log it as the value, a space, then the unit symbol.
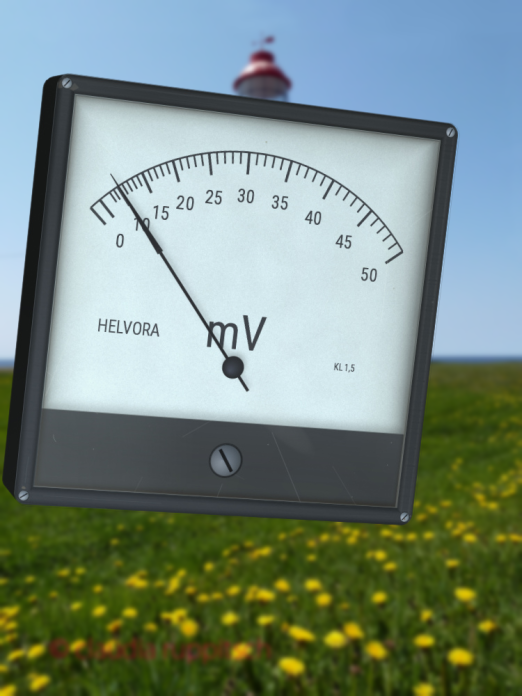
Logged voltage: 10 mV
